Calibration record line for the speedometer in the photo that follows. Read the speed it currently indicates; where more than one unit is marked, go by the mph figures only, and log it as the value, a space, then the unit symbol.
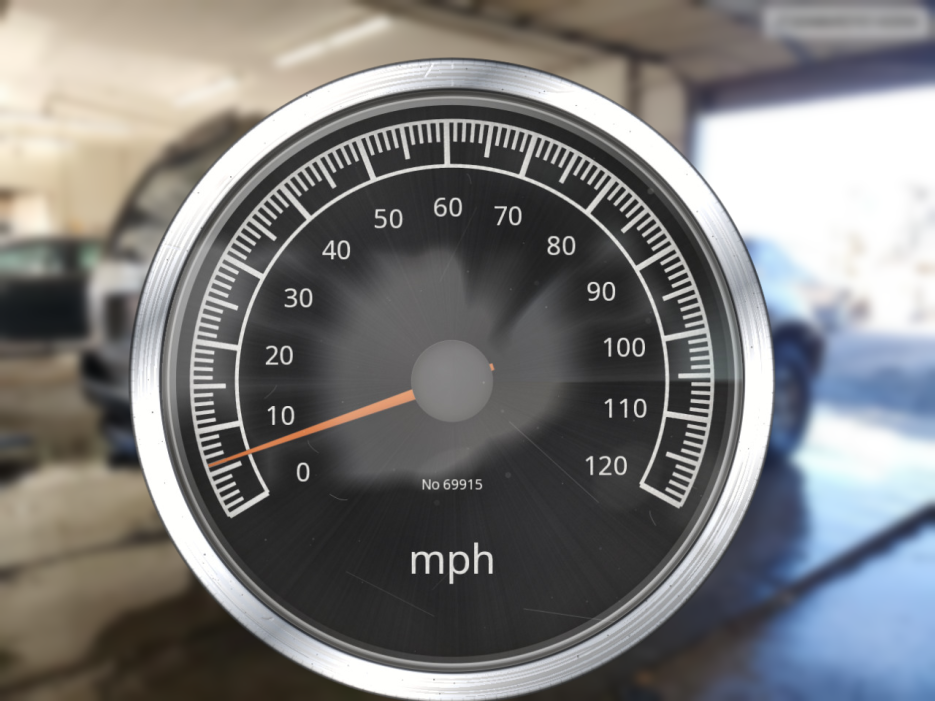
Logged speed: 6 mph
